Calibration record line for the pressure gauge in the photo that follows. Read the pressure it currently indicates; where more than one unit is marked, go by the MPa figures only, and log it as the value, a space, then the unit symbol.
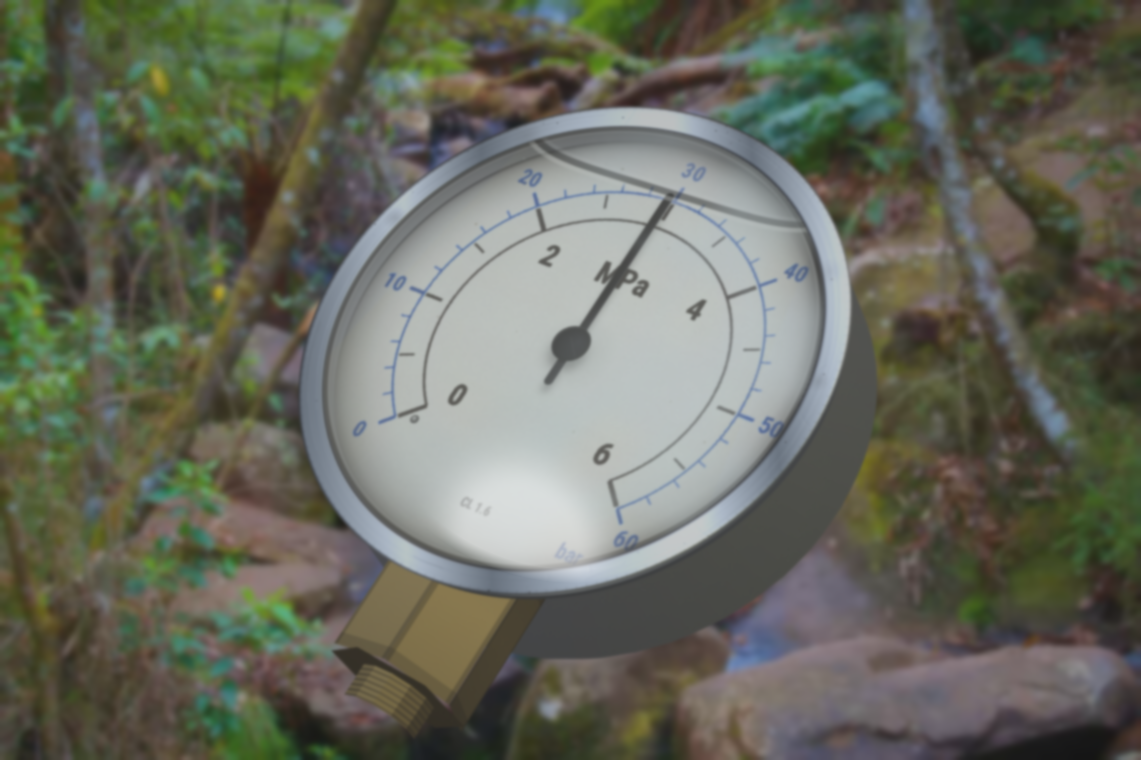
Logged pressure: 3 MPa
